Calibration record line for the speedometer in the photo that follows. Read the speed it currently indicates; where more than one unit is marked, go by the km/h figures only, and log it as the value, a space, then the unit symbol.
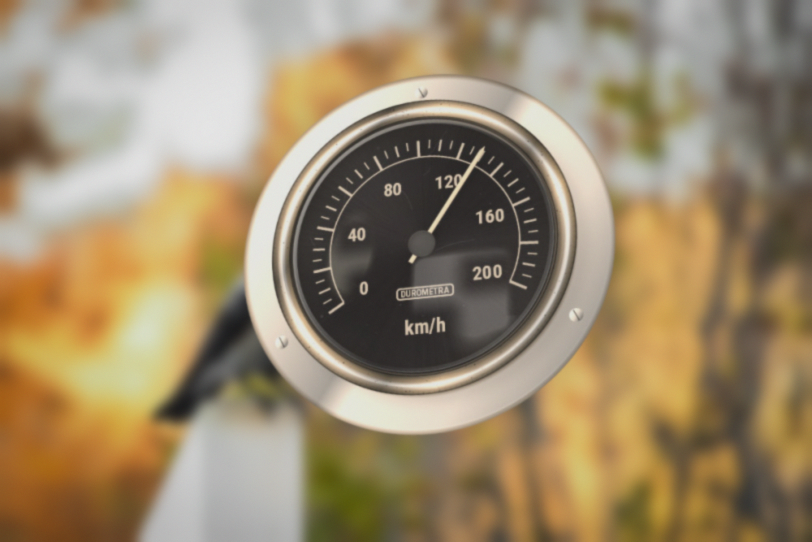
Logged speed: 130 km/h
